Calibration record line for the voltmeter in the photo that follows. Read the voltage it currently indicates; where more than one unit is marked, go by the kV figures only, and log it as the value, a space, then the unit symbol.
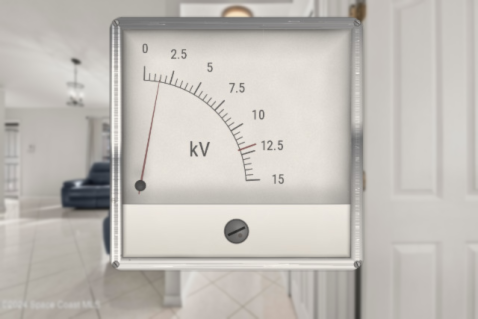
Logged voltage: 1.5 kV
